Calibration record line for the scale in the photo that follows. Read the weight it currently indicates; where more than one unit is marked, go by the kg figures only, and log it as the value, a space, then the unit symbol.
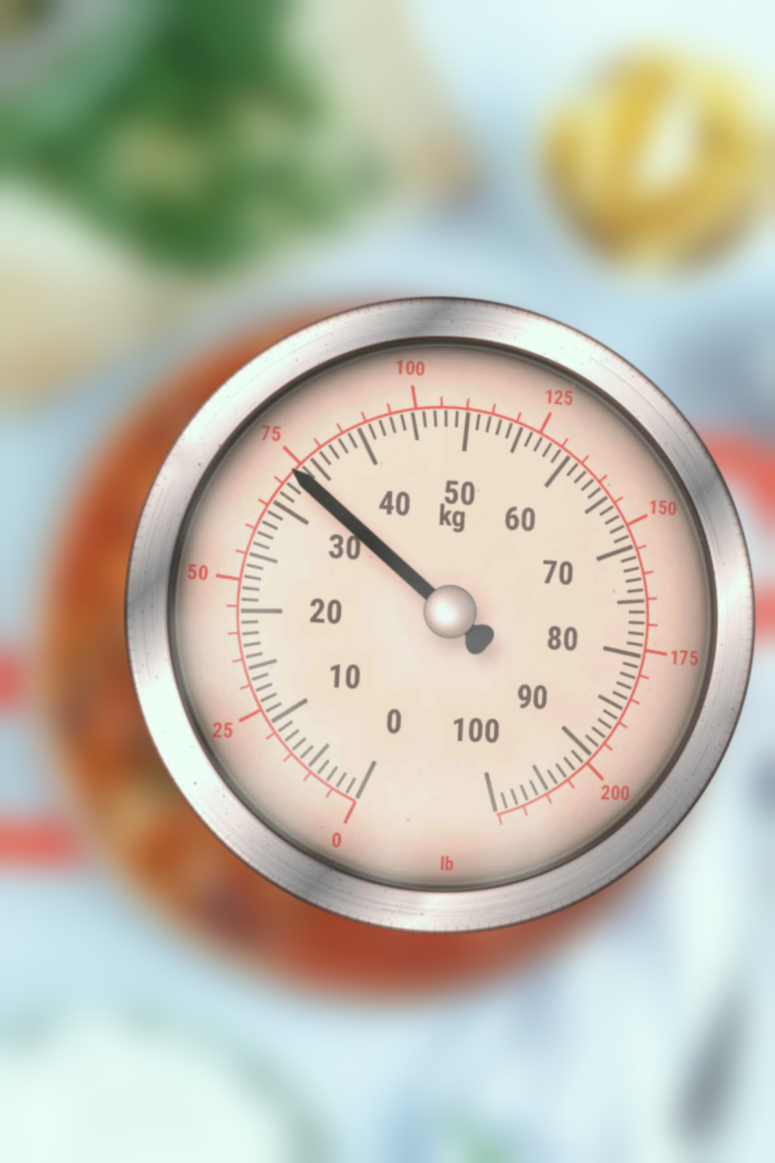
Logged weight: 33 kg
